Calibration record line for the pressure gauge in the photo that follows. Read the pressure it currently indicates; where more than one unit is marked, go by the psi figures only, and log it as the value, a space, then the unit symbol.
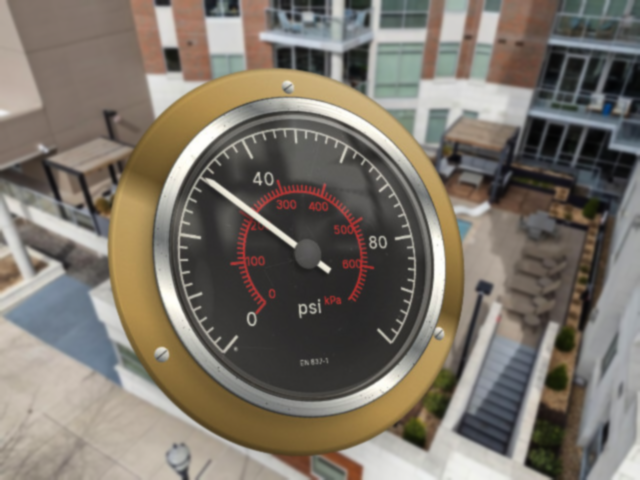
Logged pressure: 30 psi
